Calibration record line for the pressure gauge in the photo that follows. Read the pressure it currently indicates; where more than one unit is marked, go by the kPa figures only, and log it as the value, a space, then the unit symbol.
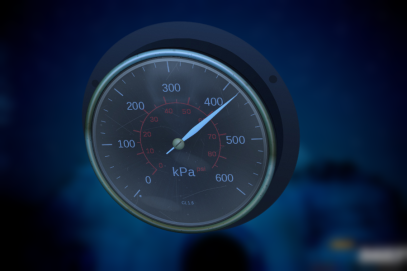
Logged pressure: 420 kPa
